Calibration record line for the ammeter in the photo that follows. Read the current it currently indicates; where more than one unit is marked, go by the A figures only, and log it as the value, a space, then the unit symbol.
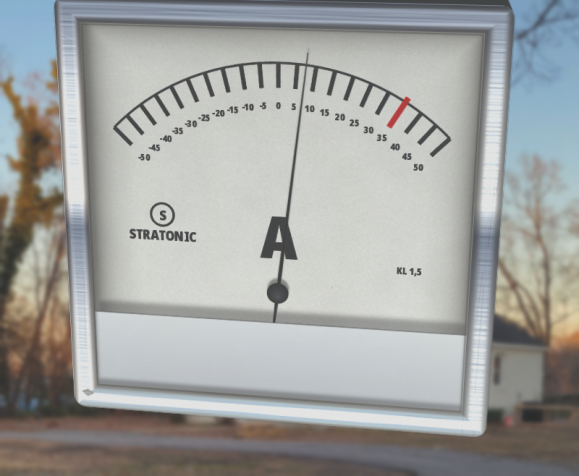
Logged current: 7.5 A
